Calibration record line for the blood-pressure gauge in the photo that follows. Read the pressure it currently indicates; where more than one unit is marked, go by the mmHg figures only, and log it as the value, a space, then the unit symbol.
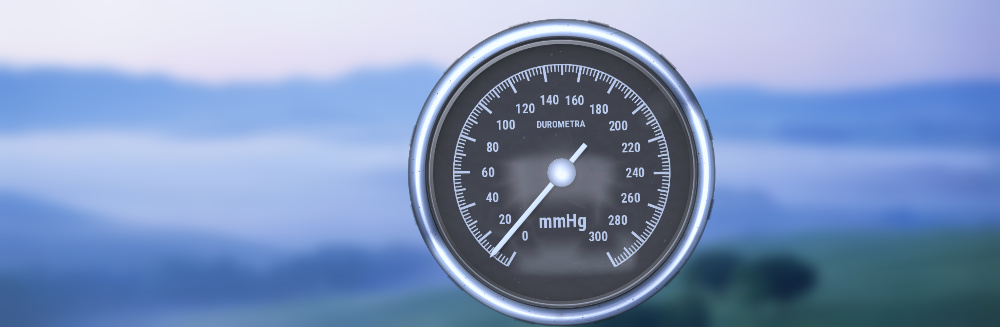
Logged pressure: 10 mmHg
